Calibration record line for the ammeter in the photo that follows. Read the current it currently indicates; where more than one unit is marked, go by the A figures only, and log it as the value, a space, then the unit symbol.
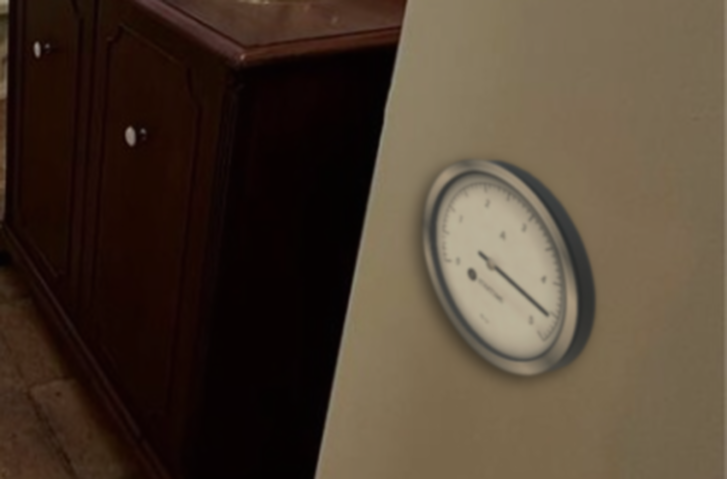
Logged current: 4.5 A
